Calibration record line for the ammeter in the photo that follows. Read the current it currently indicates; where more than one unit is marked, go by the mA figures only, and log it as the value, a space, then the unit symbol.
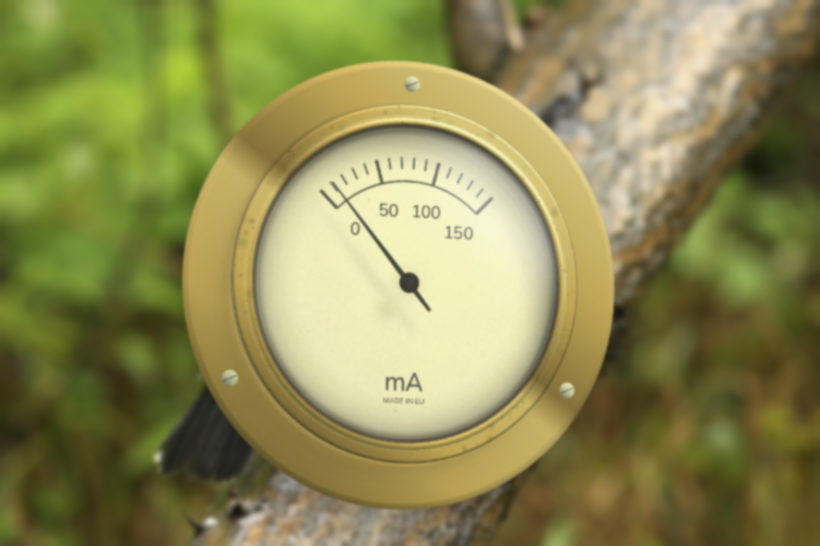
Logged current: 10 mA
